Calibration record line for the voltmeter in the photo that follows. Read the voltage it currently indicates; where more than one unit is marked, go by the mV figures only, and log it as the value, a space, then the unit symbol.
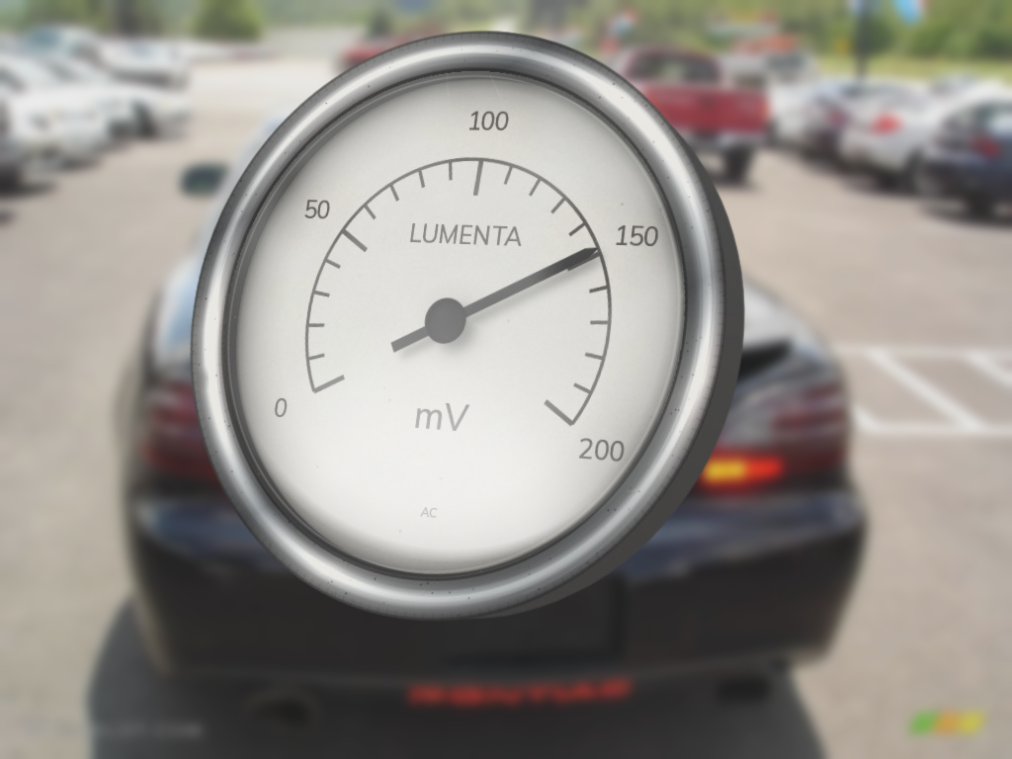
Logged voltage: 150 mV
